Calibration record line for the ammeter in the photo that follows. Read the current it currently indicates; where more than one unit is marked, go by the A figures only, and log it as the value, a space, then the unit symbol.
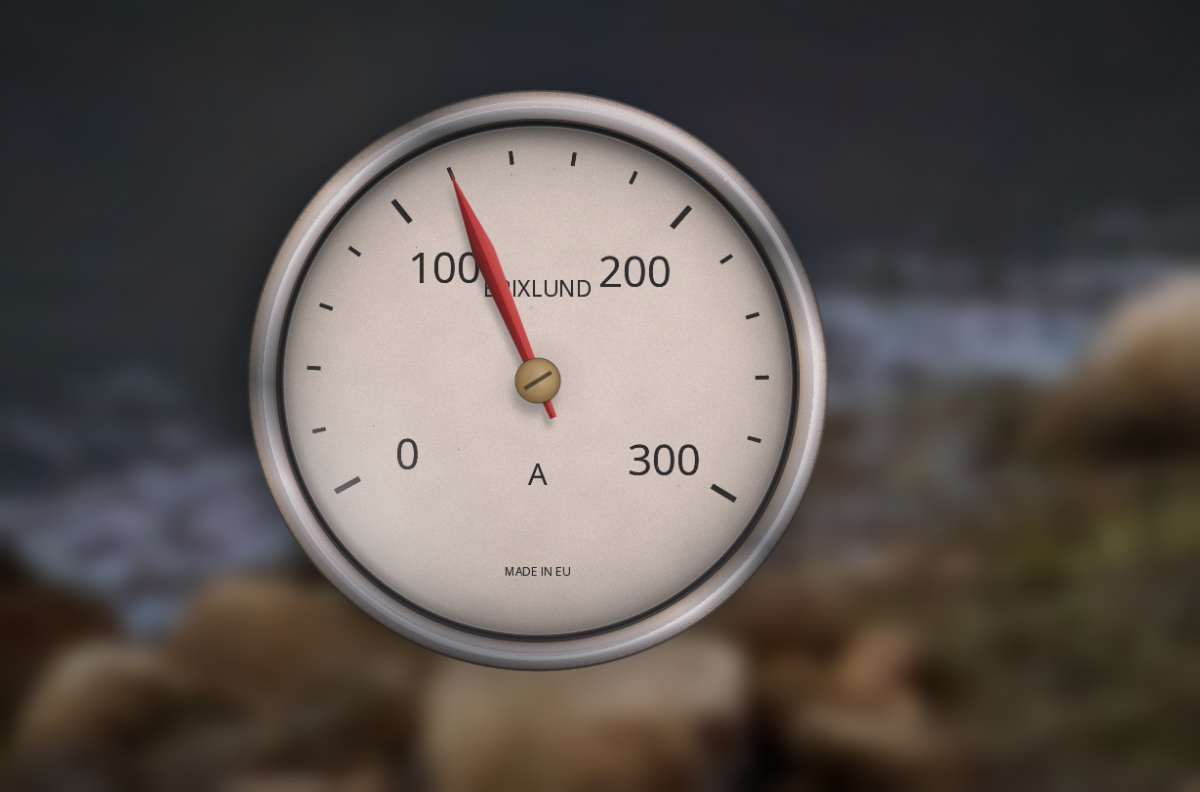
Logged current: 120 A
